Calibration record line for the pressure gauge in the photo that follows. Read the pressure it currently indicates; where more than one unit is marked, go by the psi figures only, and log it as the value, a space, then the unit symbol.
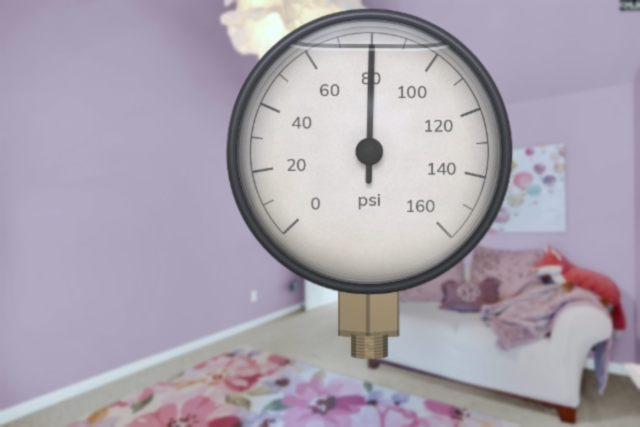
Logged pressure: 80 psi
